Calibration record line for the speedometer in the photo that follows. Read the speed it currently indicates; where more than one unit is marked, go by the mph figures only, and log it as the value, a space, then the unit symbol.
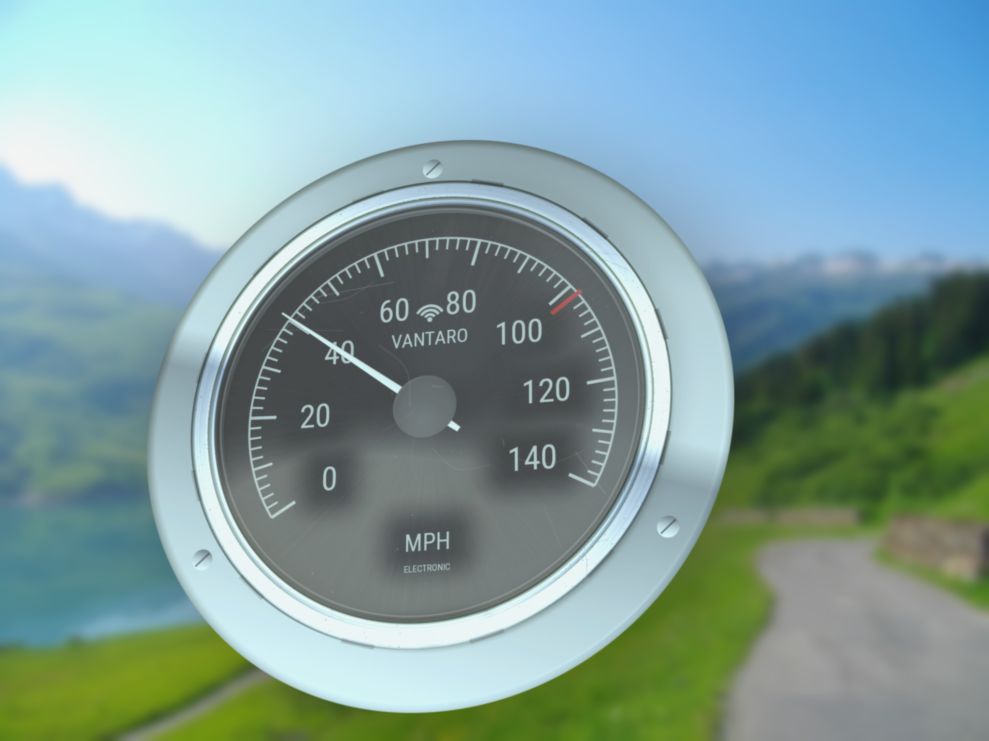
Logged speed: 40 mph
